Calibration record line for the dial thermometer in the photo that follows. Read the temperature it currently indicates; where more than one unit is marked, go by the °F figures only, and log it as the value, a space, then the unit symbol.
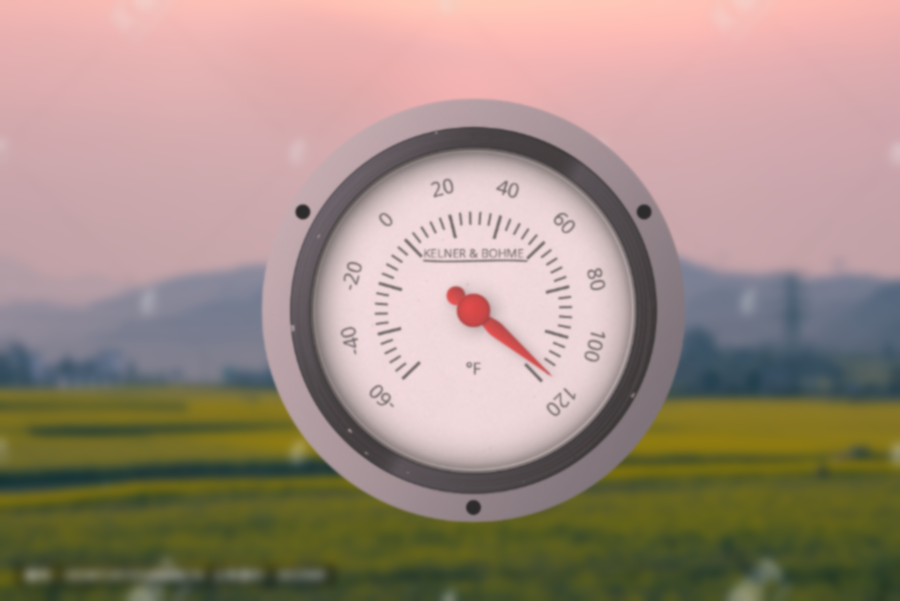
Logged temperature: 116 °F
